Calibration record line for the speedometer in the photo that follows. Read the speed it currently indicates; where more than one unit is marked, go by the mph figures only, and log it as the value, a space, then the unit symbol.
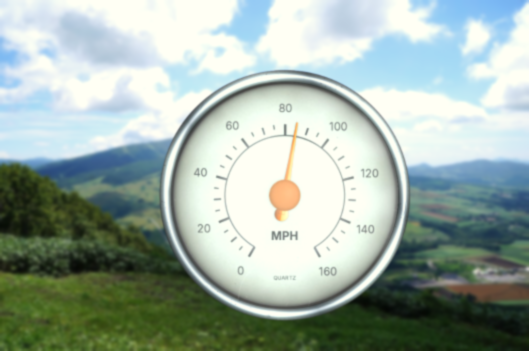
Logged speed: 85 mph
